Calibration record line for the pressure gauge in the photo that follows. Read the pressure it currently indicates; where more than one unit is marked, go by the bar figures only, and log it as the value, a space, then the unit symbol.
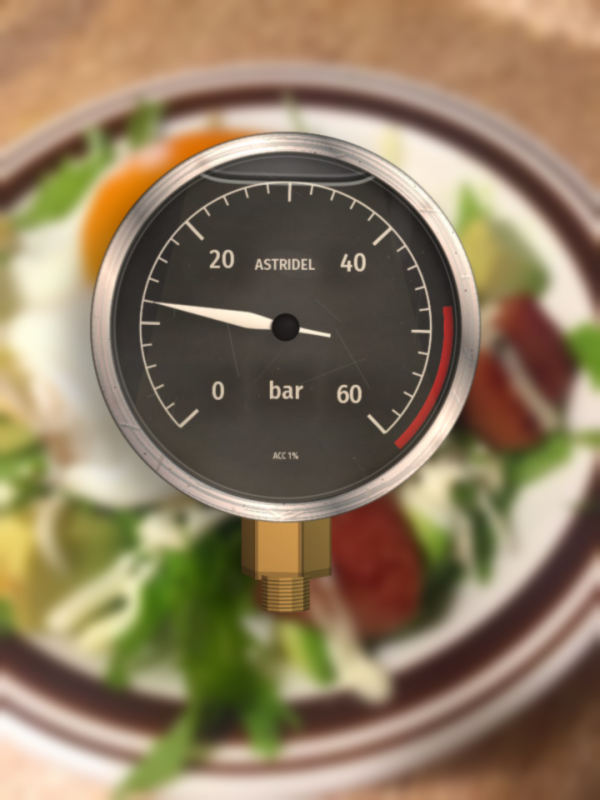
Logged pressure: 12 bar
